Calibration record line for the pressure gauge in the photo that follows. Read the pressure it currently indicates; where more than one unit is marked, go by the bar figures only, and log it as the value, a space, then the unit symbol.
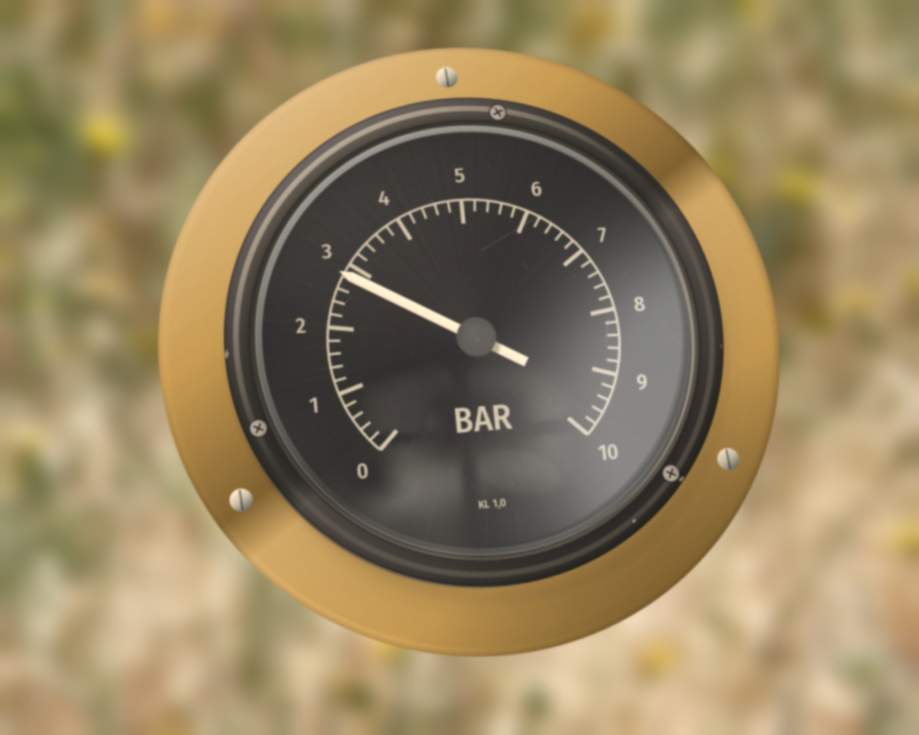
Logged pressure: 2.8 bar
